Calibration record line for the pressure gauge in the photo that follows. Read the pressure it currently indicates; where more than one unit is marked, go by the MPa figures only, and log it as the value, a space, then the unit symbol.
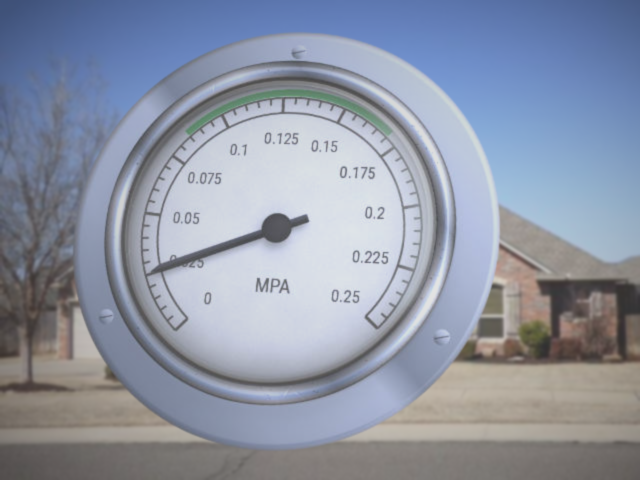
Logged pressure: 0.025 MPa
